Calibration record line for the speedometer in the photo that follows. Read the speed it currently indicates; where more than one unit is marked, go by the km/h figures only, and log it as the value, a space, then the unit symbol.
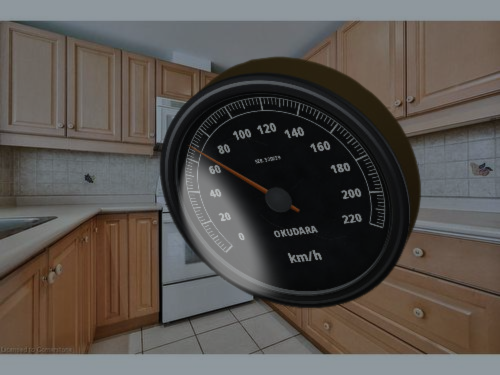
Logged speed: 70 km/h
